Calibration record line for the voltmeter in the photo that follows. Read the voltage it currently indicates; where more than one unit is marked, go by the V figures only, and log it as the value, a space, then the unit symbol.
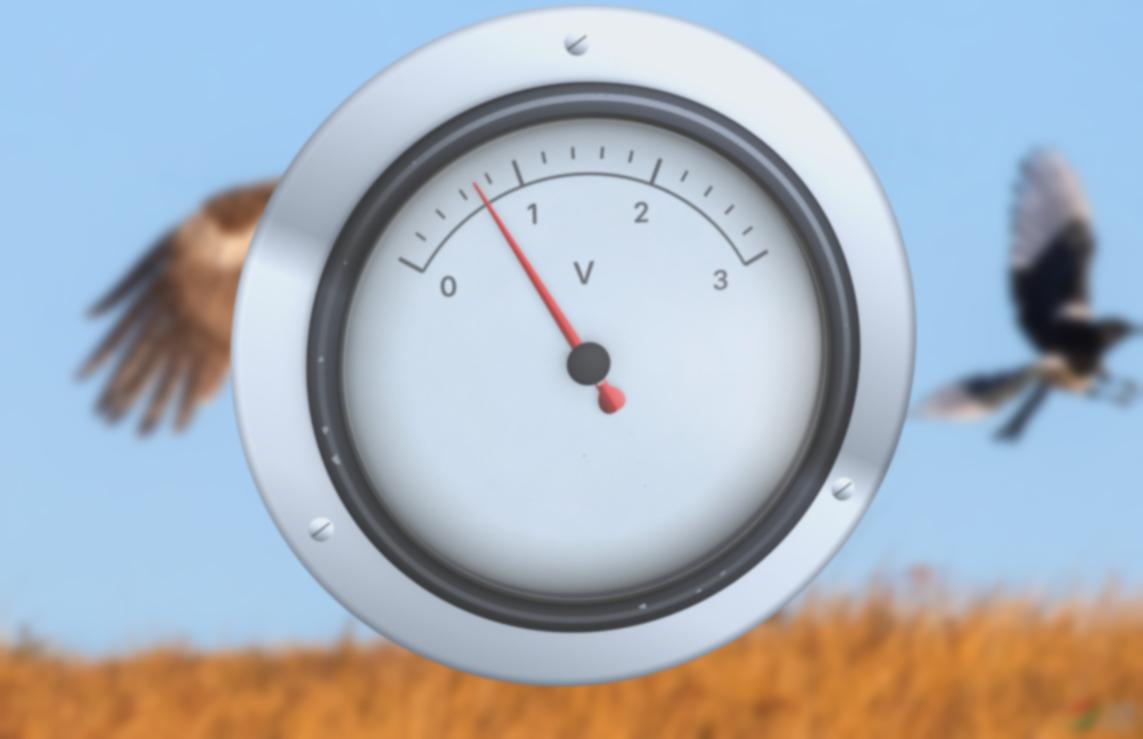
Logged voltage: 0.7 V
